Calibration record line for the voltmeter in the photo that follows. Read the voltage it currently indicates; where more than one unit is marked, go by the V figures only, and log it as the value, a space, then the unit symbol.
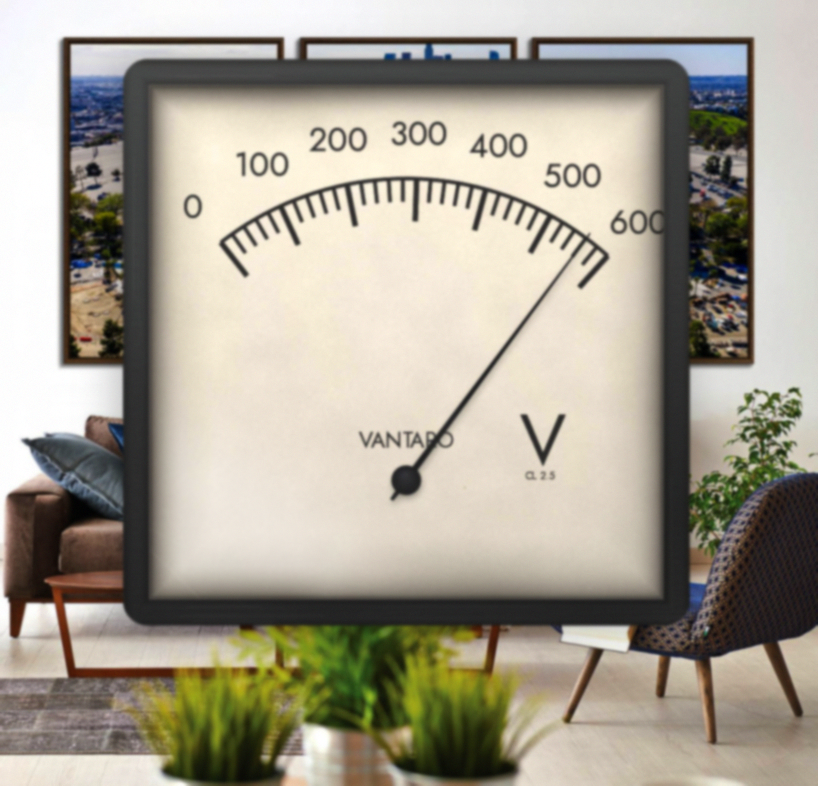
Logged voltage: 560 V
